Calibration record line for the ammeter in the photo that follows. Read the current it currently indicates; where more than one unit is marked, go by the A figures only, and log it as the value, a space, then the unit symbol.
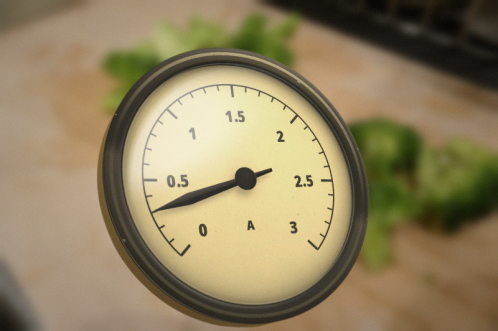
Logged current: 0.3 A
